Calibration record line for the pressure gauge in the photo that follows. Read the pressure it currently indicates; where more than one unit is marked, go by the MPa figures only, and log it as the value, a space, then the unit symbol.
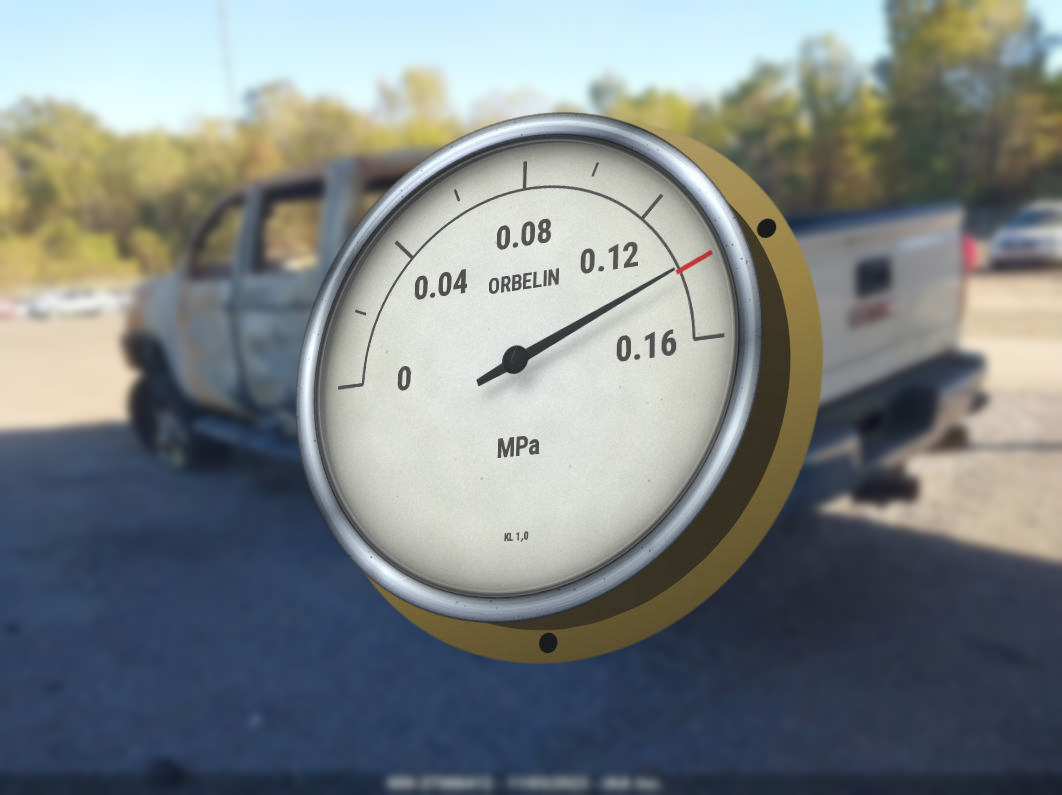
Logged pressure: 0.14 MPa
